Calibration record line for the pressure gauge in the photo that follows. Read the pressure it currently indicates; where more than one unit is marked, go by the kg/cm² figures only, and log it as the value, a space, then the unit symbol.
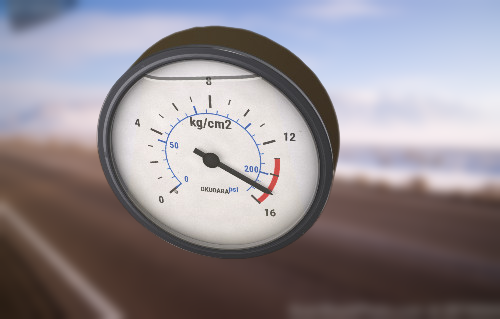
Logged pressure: 15 kg/cm²
